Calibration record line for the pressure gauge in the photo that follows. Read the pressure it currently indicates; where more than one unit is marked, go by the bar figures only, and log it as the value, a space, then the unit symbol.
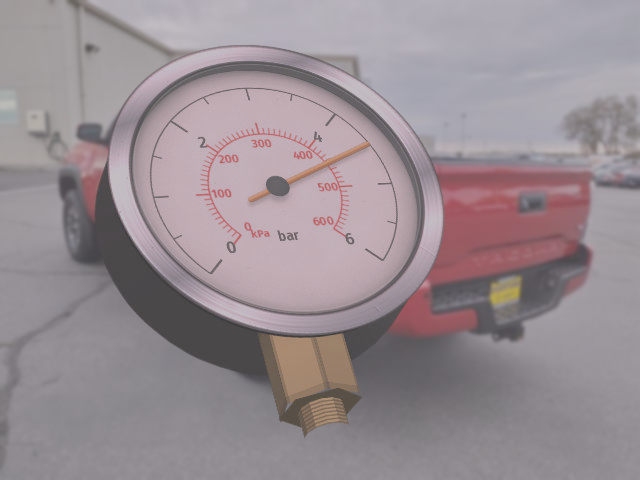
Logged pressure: 4.5 bar
